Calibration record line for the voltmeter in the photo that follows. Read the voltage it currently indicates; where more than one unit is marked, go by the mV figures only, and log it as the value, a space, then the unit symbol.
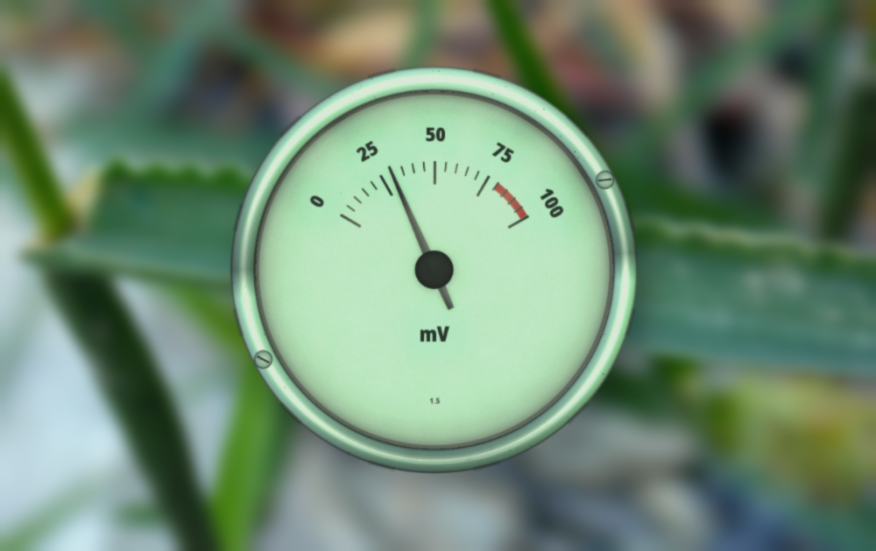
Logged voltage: 30 mV
